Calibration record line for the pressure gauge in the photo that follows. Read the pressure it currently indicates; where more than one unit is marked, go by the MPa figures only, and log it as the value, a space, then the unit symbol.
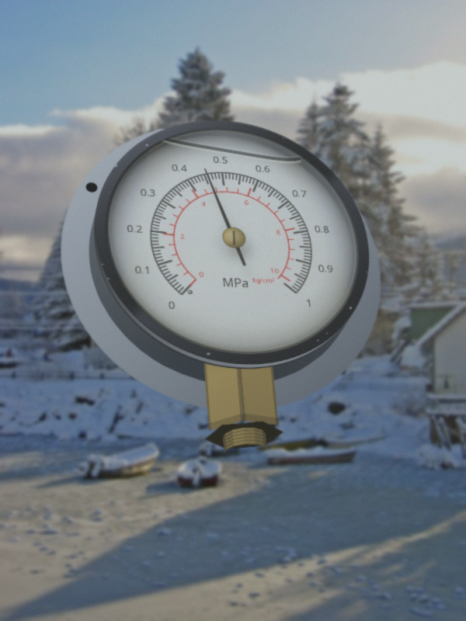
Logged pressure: 0.45 MPa
